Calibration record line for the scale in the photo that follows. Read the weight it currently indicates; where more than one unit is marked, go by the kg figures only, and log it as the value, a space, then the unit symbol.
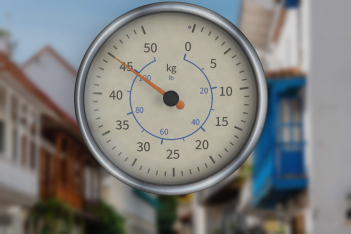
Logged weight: 45 kg
